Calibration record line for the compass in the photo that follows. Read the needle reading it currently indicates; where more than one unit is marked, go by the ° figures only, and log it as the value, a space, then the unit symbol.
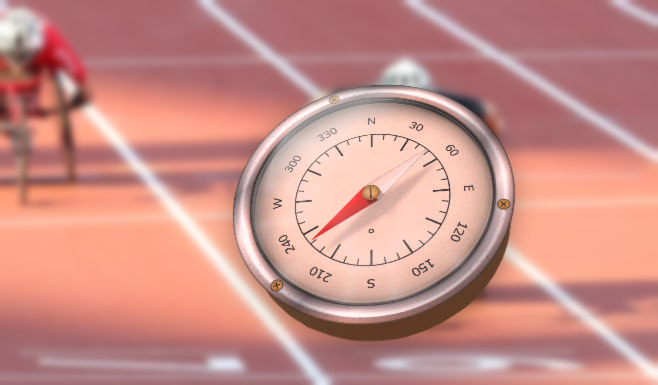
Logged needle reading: 230 °
